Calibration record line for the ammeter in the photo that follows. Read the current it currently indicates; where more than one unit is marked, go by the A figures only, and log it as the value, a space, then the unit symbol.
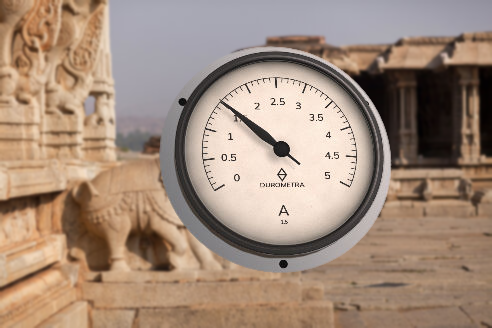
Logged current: 1.5 A
